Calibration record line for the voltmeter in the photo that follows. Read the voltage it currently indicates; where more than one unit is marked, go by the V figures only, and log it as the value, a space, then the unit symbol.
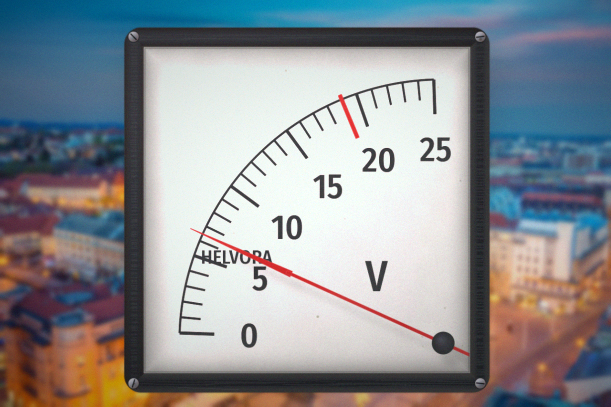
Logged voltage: 6.5 V
